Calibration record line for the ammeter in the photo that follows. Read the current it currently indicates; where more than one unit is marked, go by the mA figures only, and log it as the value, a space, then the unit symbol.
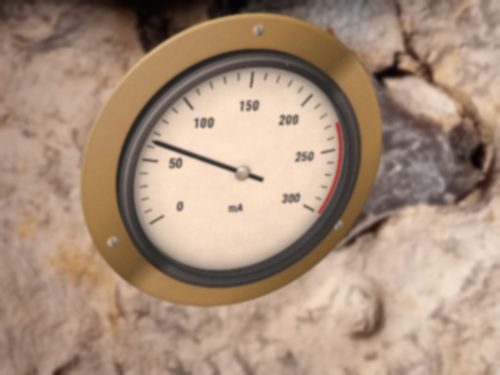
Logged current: 65 mA
